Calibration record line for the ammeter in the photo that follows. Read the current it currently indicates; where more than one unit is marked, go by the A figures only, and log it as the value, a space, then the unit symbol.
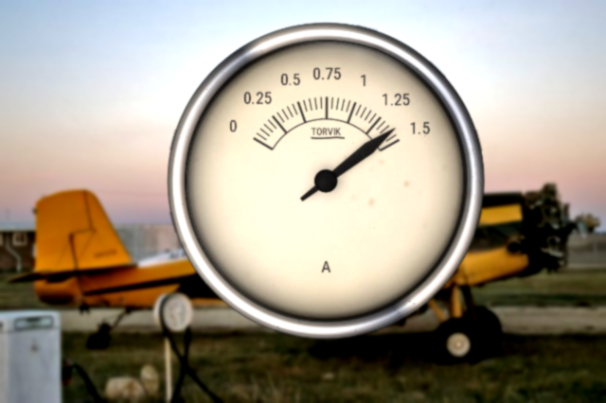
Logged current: 1.4 A
